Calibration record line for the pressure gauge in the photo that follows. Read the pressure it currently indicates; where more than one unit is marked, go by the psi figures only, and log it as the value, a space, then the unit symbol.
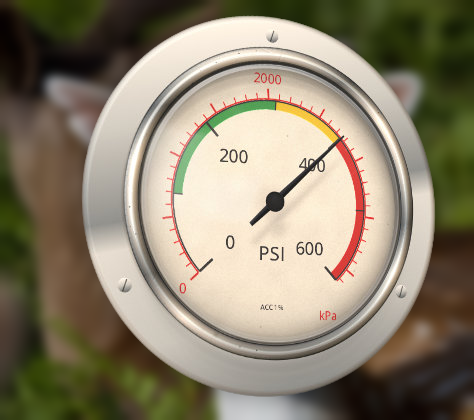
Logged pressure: 400 psi
